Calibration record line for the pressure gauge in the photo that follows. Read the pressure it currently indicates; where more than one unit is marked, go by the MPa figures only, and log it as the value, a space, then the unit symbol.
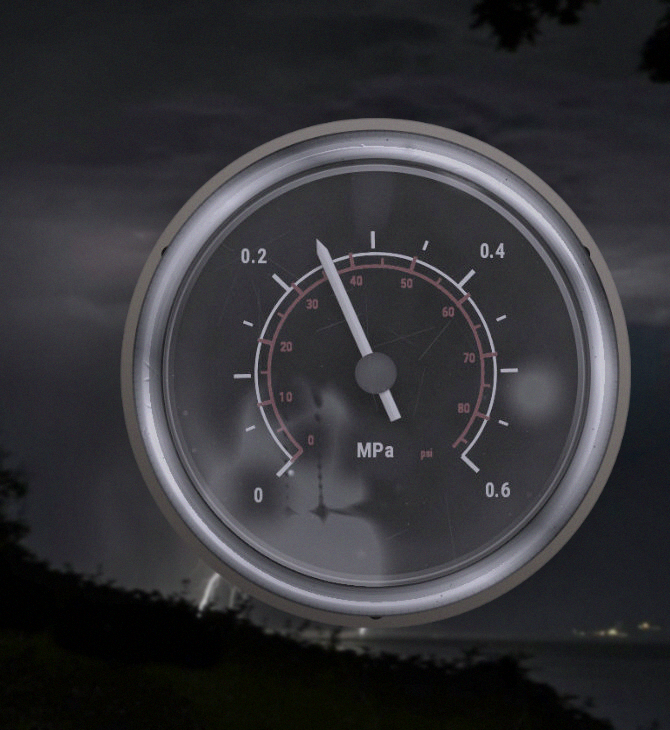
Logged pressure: 0.25 MPa
